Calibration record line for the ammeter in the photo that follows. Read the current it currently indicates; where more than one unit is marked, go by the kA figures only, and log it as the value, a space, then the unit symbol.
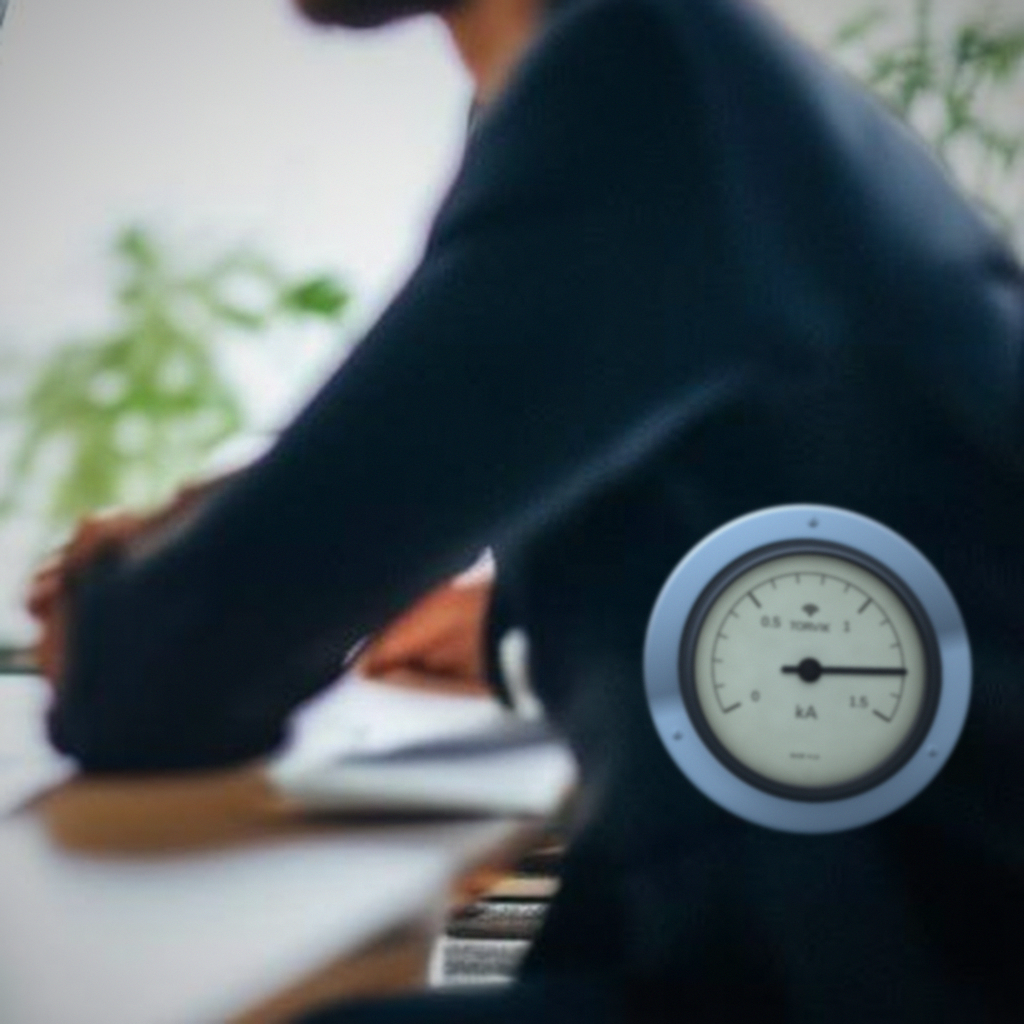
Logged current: 1.3 kA
